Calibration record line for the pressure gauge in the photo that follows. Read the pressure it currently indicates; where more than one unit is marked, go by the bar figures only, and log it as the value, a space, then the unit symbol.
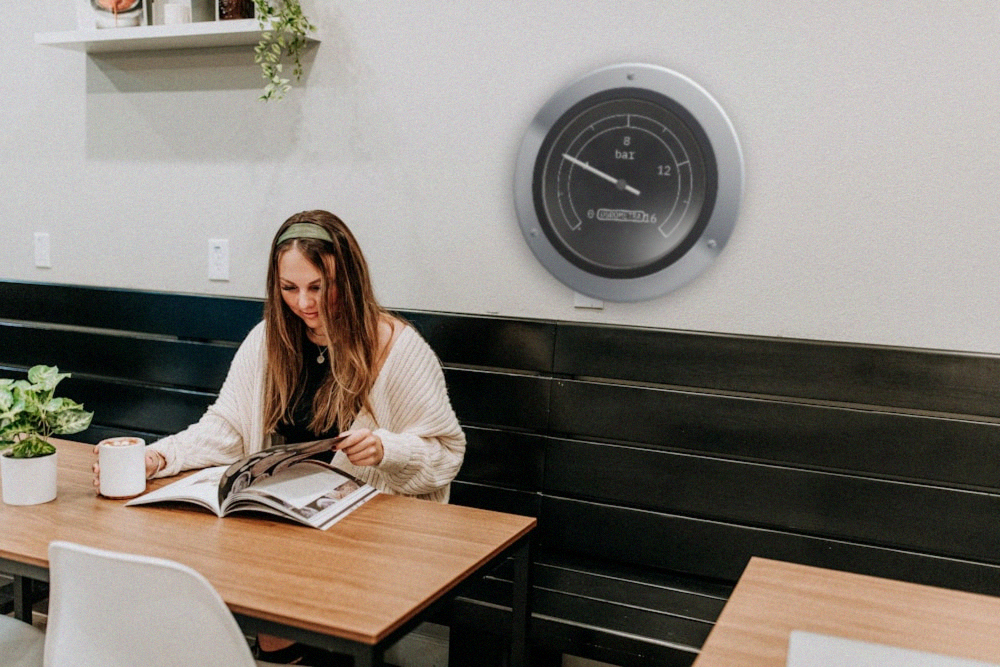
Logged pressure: 4 bar
